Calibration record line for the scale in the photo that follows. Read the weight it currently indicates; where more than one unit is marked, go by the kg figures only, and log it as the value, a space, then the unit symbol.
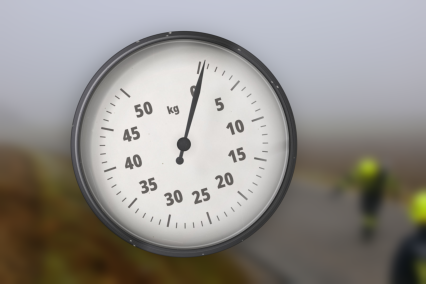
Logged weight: 0.5 kg
